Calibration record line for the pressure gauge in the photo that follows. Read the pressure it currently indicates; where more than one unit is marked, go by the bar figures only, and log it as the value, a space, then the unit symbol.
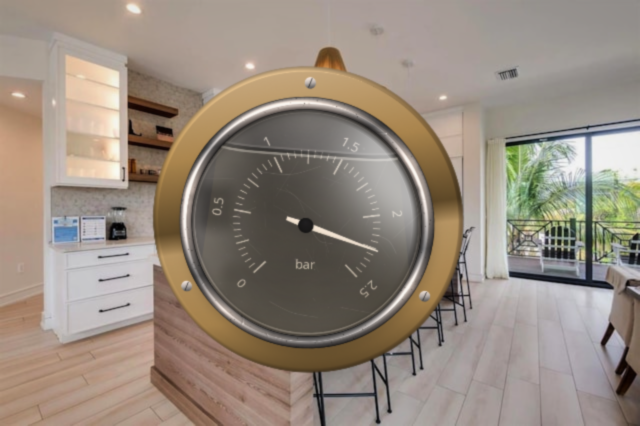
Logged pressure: 2.25 bar
